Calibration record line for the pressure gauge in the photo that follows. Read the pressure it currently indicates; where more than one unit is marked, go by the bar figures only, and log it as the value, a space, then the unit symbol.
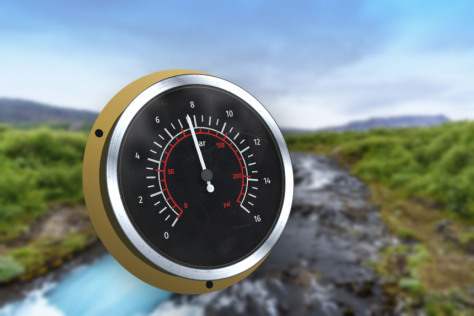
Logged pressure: 7.5 bar
